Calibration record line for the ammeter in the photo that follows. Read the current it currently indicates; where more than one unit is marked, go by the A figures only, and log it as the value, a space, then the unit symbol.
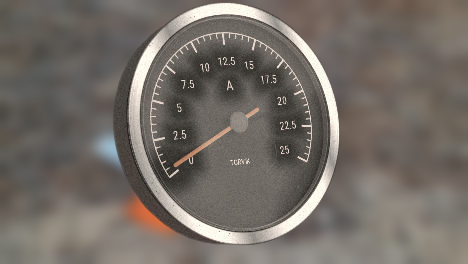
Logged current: 0.5 A
